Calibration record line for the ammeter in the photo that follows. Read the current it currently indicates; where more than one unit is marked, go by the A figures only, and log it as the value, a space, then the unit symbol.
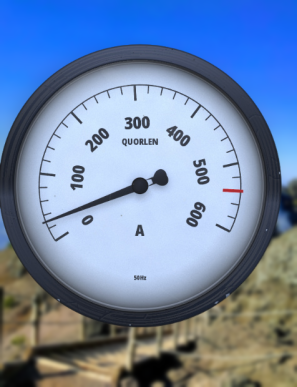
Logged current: 30 A
